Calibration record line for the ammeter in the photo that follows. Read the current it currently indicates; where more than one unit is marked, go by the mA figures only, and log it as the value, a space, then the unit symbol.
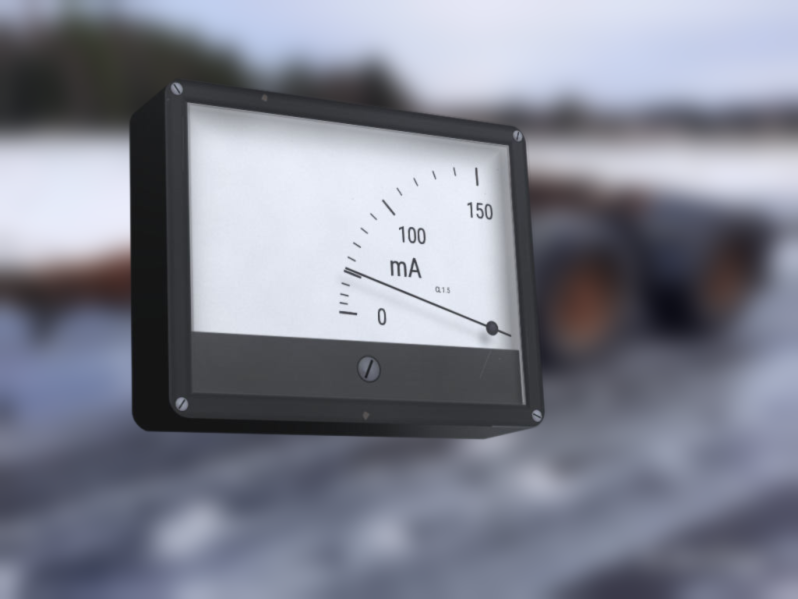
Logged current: 50 mA
